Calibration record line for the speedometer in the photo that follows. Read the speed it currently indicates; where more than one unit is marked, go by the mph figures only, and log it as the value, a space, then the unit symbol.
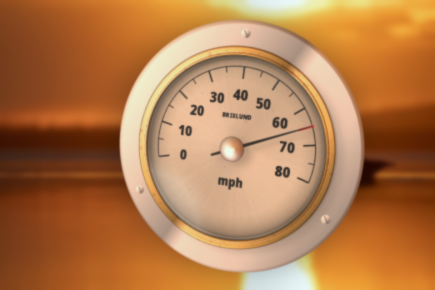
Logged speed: 65 mph
